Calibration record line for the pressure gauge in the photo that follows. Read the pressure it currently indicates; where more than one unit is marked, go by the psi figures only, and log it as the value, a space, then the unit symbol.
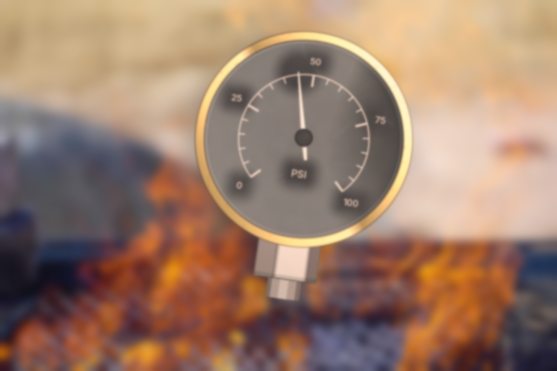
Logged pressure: 45 psi
